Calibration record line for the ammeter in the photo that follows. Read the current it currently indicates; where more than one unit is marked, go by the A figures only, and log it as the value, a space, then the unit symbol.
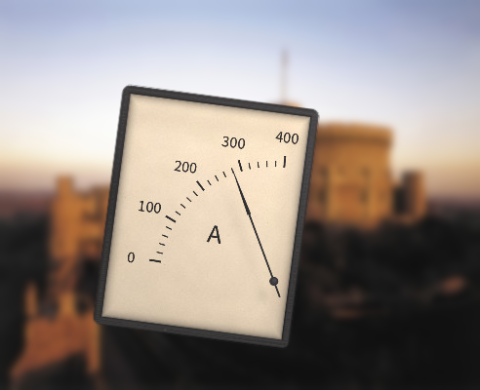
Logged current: 280 A
